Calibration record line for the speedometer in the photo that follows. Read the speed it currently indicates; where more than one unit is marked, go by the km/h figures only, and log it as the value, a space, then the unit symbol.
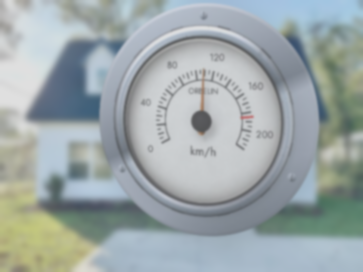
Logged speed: 110 km/h
